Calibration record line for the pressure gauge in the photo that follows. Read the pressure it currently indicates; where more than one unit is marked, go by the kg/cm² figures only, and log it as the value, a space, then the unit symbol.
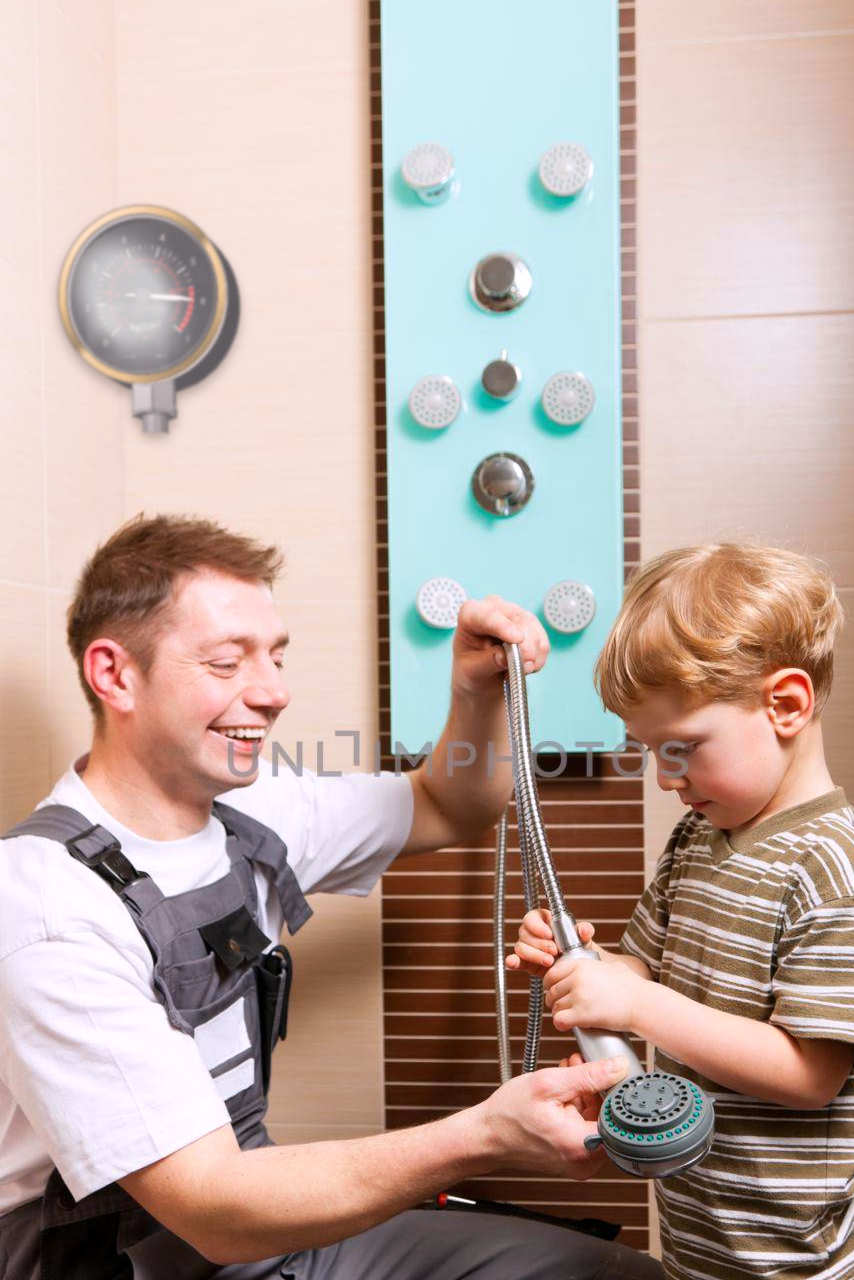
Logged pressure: 6 kg/cm²
